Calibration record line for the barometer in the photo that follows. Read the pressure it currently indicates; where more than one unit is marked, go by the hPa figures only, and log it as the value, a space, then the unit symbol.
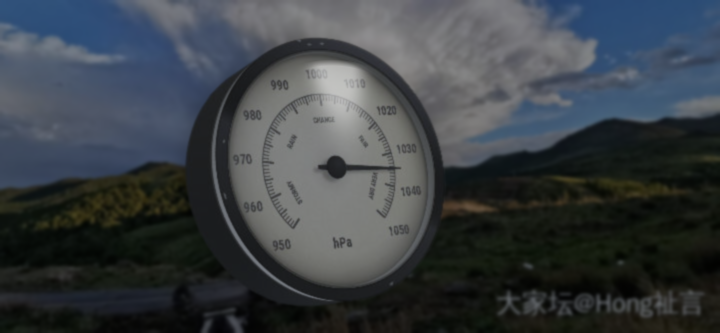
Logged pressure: 1035 hPa
